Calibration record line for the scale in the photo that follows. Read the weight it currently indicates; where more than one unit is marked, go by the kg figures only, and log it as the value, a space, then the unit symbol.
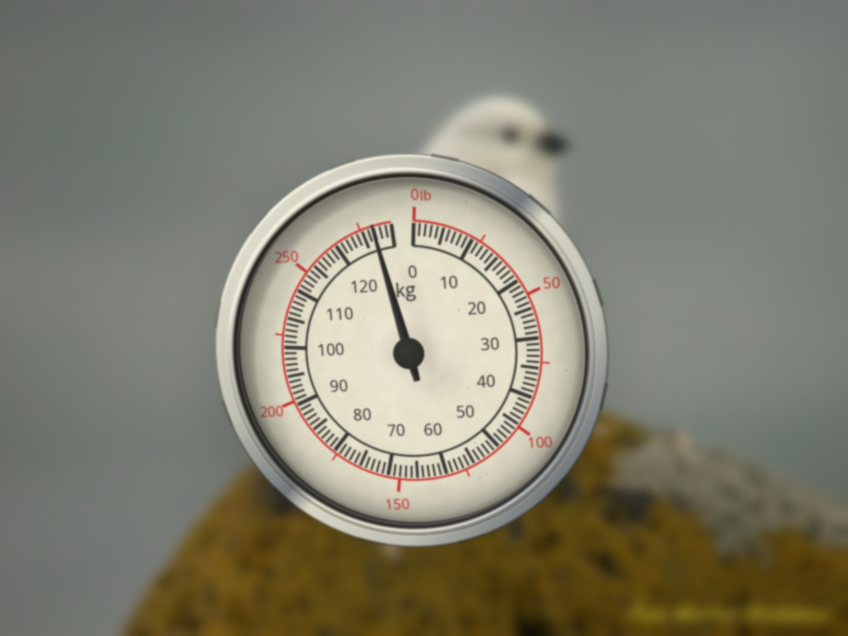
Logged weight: 127 kg
